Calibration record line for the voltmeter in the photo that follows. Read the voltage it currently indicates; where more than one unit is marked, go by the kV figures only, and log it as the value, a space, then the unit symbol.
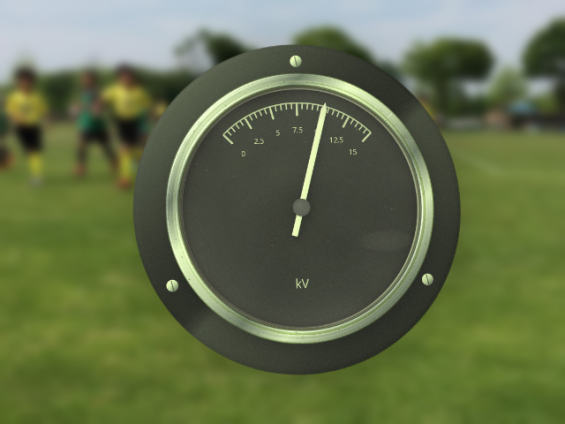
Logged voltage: 10 kV
